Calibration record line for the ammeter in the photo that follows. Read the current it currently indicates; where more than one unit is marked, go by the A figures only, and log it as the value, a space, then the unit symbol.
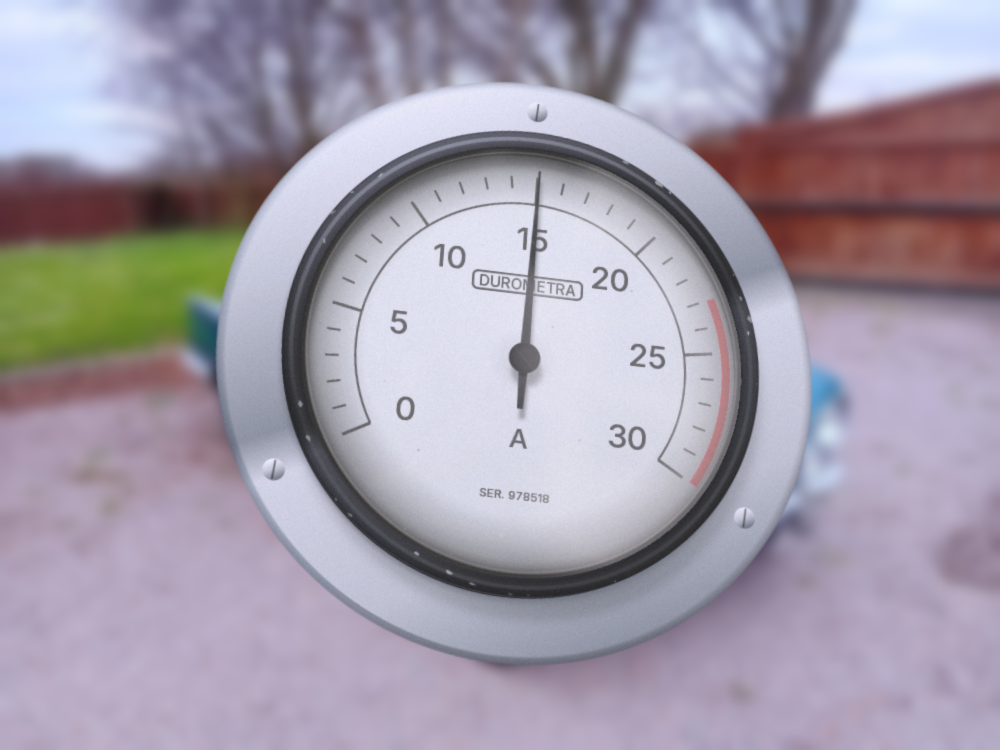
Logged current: 15 A
